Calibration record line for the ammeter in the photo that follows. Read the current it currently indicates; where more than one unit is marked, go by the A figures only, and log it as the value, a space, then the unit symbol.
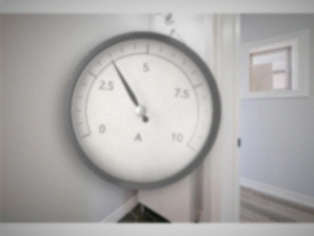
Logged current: 3.5 A
